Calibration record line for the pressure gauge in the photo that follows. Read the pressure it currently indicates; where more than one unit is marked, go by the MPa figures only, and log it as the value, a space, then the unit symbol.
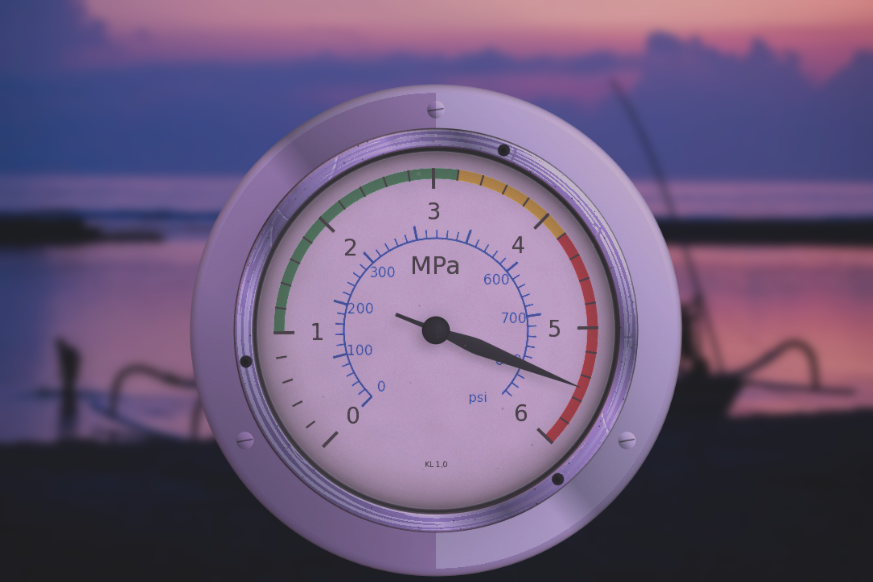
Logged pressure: 5.5 MPa
